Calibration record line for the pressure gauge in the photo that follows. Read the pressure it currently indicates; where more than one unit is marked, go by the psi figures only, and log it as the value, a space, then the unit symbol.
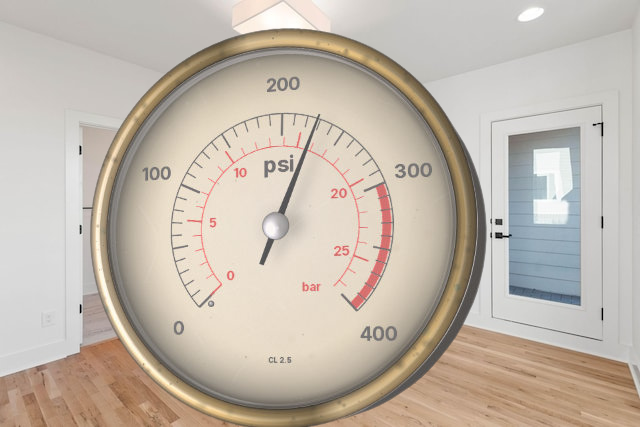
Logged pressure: 230 psi
